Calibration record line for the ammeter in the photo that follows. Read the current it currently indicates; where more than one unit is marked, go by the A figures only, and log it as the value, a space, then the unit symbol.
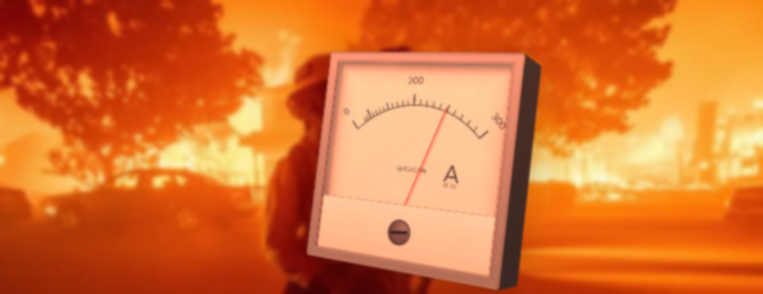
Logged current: 250 A
